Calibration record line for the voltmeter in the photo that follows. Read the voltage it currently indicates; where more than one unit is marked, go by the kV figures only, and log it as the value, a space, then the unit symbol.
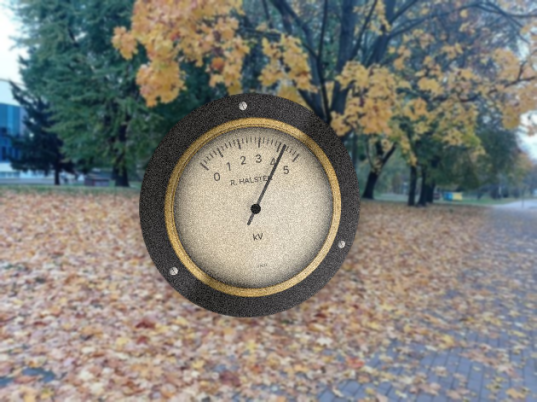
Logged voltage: 4.2 kV
